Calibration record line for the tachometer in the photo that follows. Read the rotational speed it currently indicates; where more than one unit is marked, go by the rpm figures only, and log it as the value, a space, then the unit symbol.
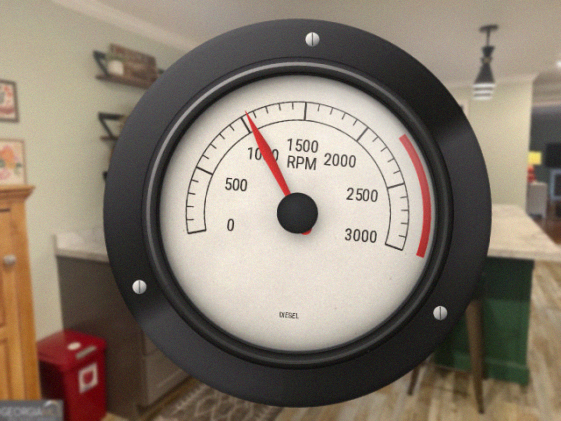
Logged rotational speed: 1050 rpm
